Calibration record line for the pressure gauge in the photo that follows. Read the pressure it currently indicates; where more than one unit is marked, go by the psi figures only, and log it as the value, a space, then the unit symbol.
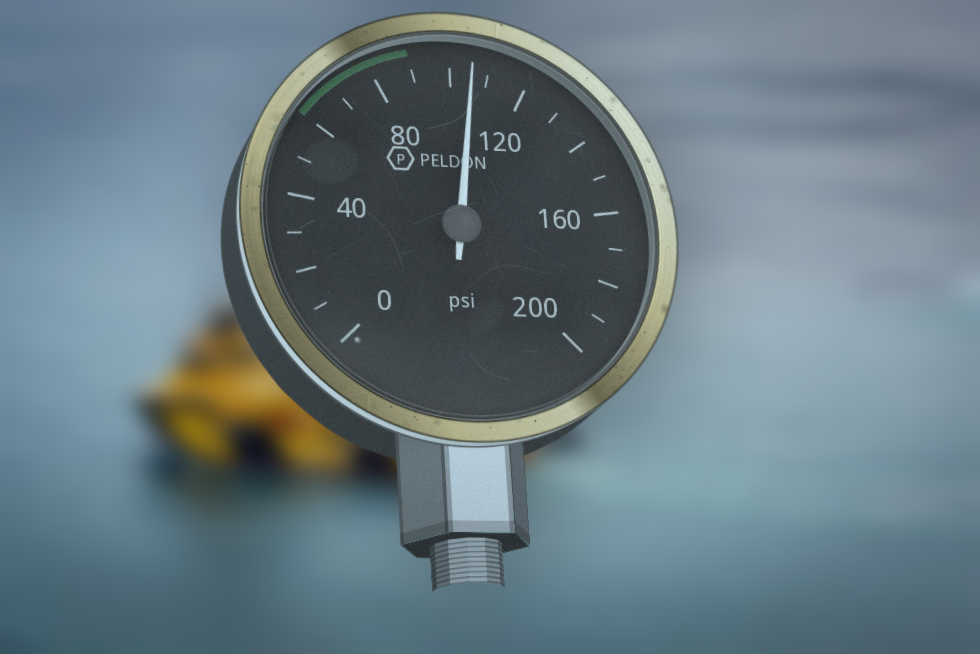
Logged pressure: 105 psi
